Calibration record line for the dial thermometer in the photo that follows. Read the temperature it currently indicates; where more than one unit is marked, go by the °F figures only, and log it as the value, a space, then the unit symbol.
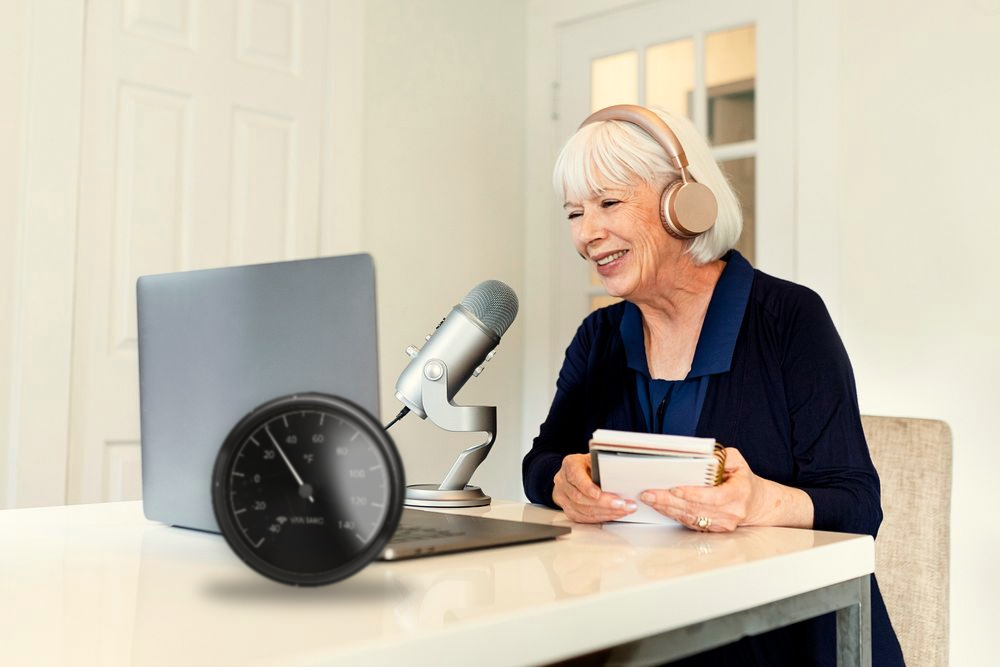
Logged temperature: 30 °F
